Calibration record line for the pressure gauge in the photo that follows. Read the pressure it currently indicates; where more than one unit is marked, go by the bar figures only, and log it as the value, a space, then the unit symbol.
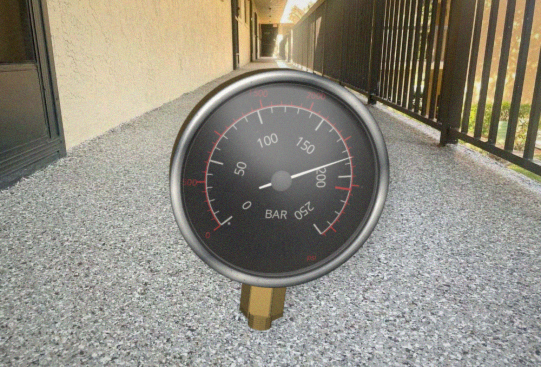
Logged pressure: 185 bar
